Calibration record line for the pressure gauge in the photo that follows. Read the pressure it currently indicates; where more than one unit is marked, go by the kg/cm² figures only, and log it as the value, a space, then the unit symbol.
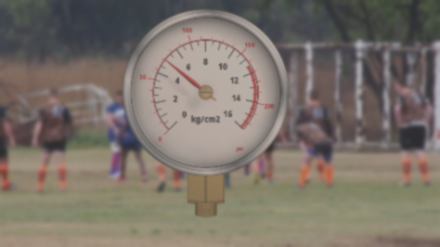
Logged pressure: 5 kg/cm²
